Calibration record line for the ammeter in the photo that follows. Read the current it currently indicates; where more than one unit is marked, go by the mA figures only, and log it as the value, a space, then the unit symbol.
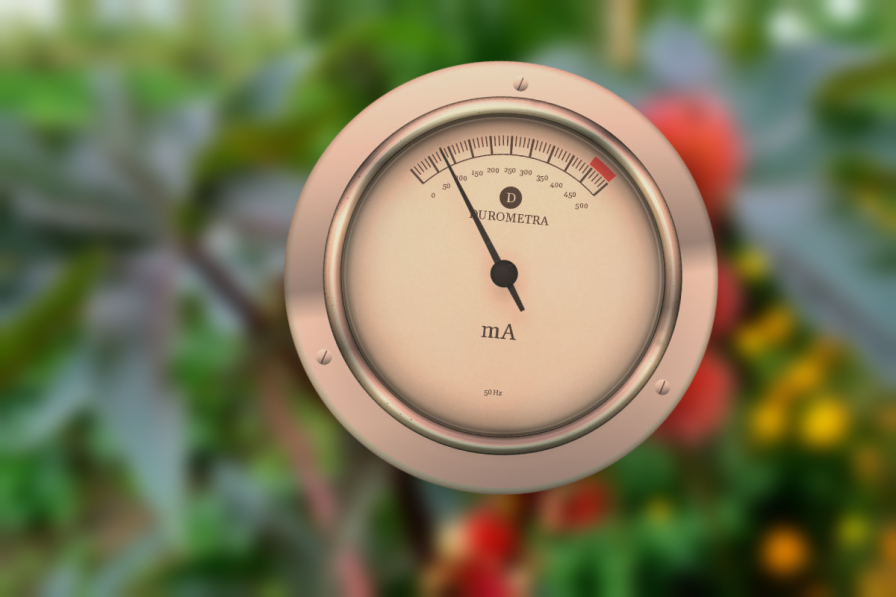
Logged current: 80 mA
